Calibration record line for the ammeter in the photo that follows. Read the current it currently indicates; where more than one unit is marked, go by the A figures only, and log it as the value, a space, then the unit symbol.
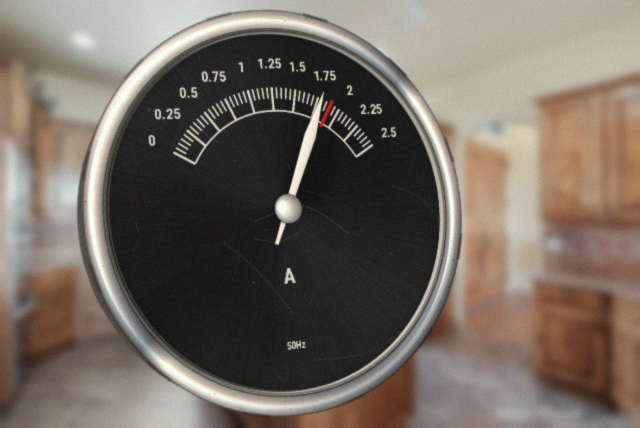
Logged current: 1.75 A
